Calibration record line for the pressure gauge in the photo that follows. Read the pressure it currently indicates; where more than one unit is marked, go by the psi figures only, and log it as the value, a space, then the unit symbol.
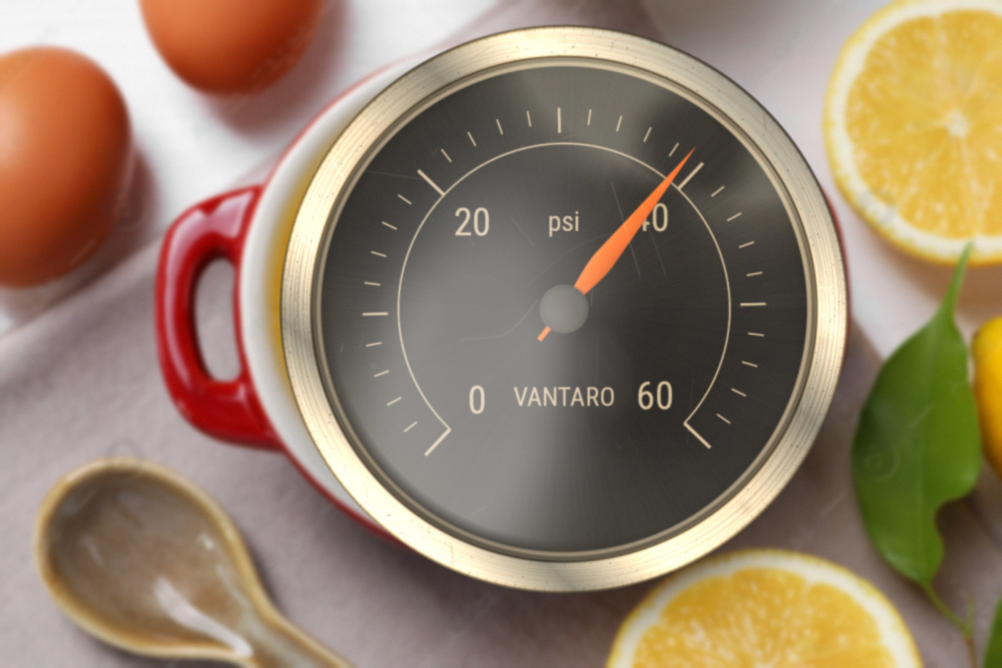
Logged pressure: 39 psi
